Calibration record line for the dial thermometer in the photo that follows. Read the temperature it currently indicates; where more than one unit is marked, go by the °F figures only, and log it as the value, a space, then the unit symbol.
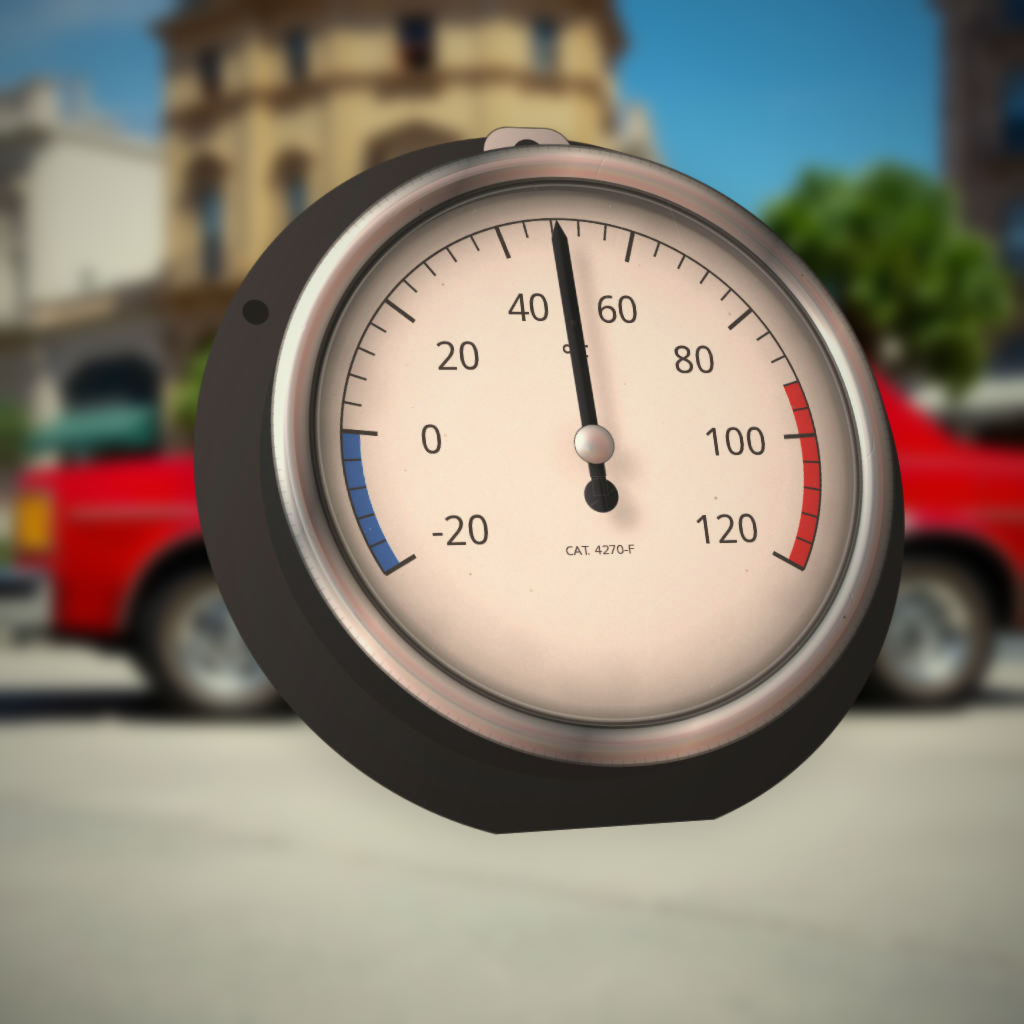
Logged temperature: 48 °F
